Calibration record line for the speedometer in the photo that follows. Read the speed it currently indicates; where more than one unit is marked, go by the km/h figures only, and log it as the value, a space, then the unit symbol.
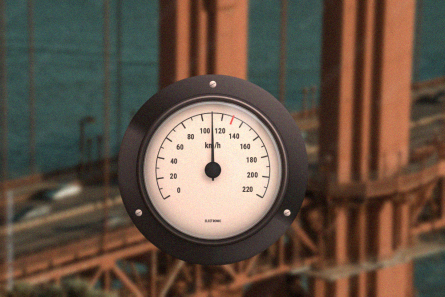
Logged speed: 110 km/h
